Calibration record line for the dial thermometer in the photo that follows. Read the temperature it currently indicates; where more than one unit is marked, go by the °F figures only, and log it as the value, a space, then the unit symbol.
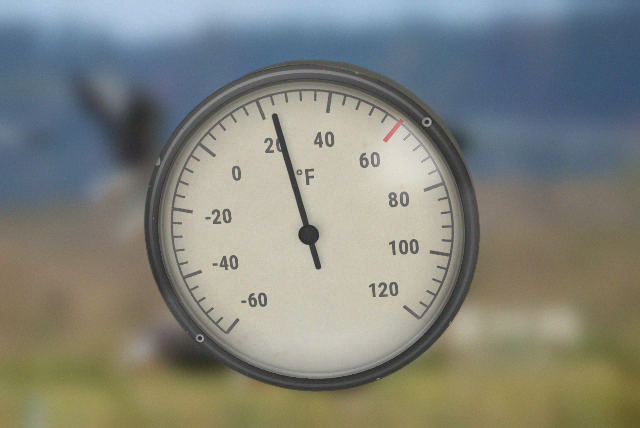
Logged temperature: 24 °F
